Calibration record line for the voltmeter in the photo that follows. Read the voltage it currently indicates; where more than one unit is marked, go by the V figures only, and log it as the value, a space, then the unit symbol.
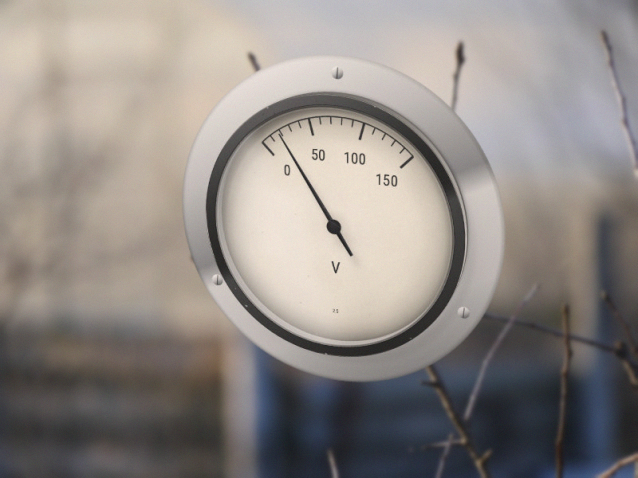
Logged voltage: 20 V
